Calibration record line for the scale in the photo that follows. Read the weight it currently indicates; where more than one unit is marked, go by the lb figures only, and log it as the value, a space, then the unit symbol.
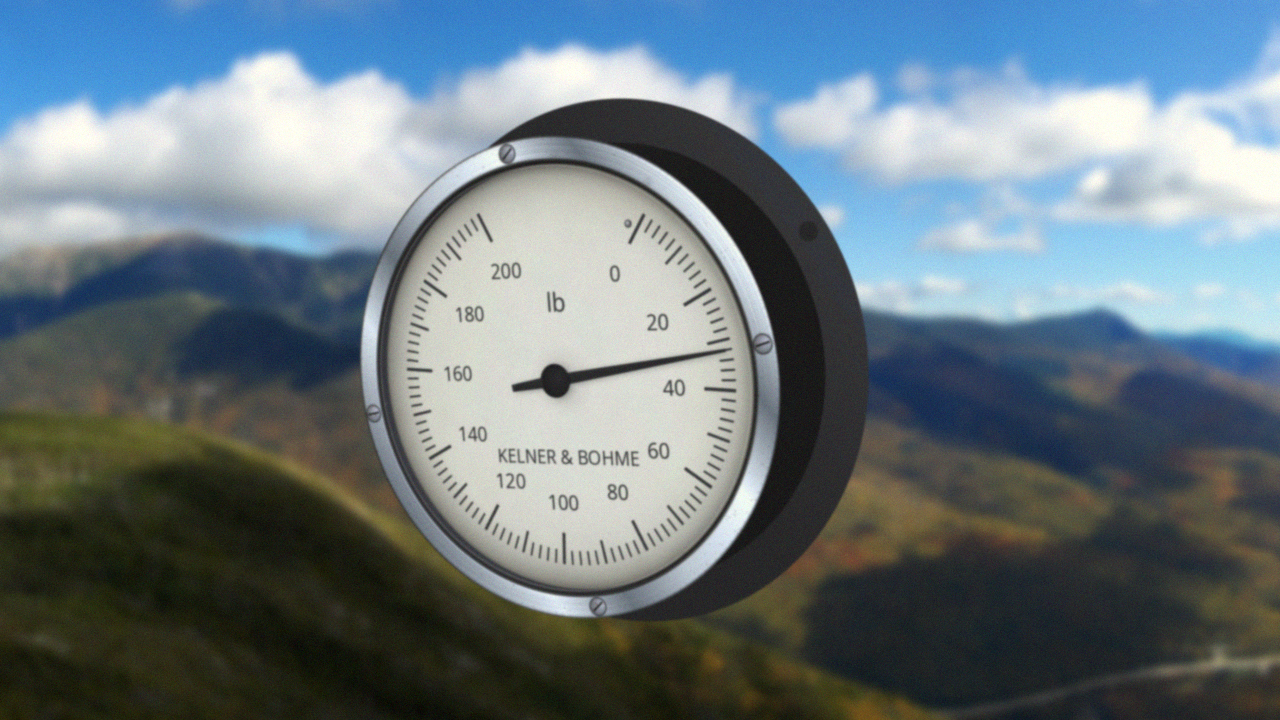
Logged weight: 32 lb
